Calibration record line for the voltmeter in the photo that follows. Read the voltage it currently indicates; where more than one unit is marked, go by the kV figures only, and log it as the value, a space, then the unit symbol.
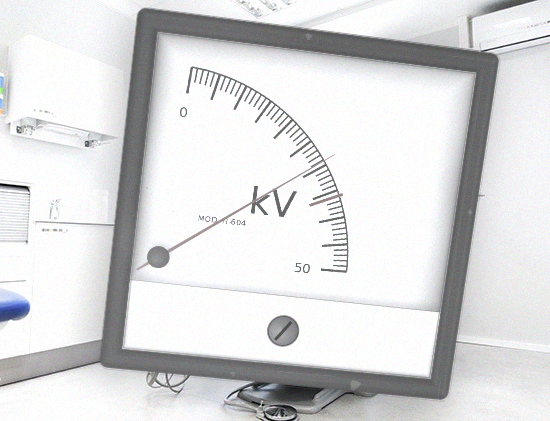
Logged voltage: 29 kV
